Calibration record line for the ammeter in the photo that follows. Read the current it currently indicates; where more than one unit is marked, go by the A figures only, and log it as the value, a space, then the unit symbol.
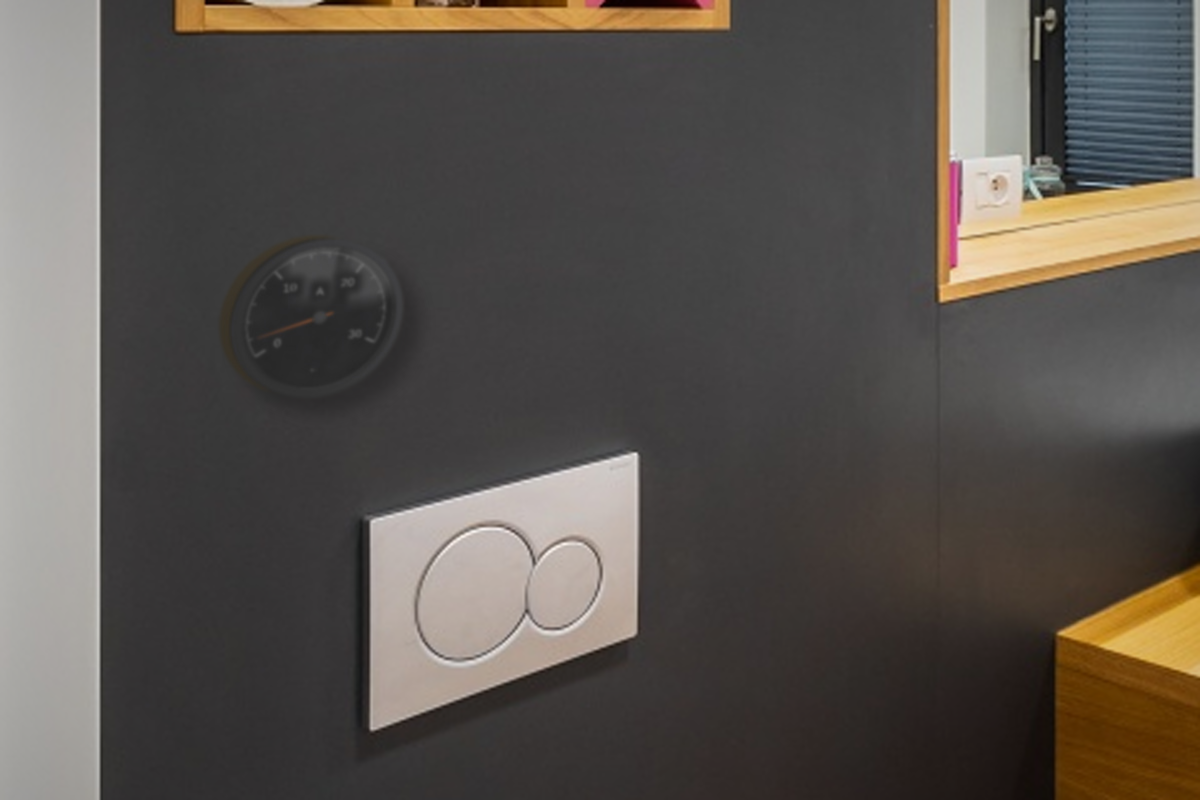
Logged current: 2 A
